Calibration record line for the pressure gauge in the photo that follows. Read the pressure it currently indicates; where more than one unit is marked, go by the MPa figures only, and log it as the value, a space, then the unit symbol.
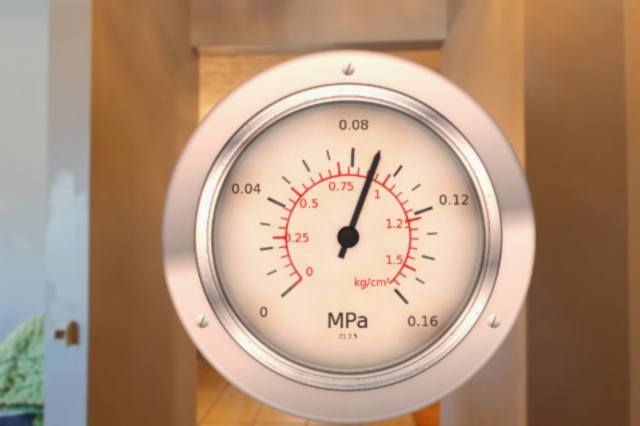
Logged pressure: 0.09 MPa
